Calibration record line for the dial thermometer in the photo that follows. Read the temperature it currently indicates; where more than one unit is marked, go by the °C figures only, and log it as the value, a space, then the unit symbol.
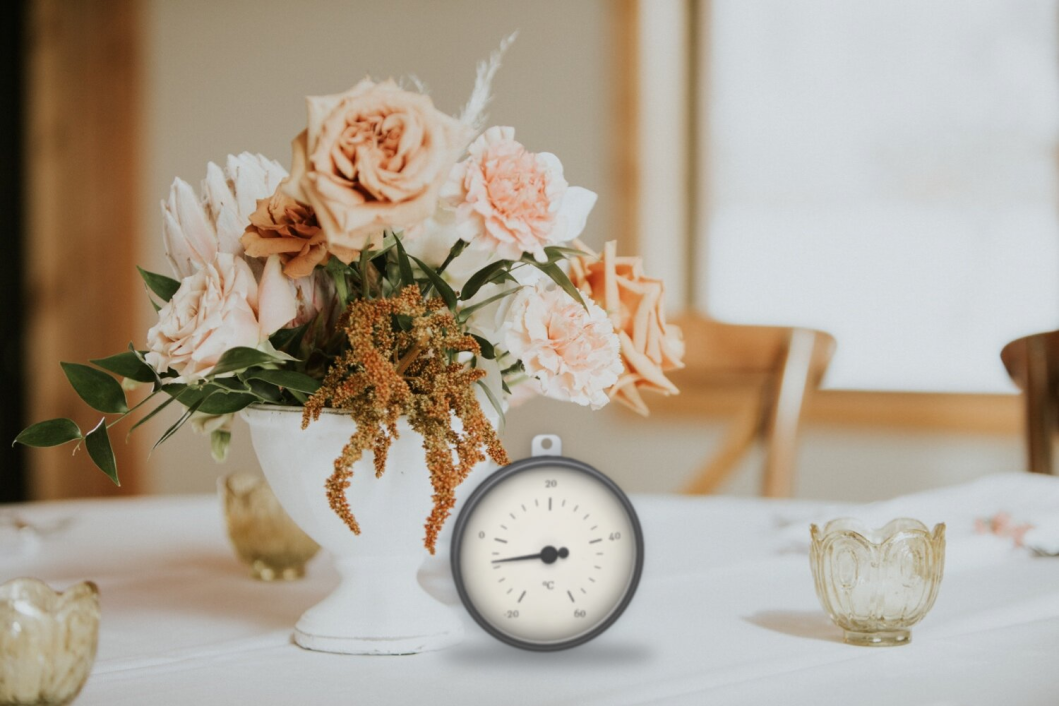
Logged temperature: -6 °C
